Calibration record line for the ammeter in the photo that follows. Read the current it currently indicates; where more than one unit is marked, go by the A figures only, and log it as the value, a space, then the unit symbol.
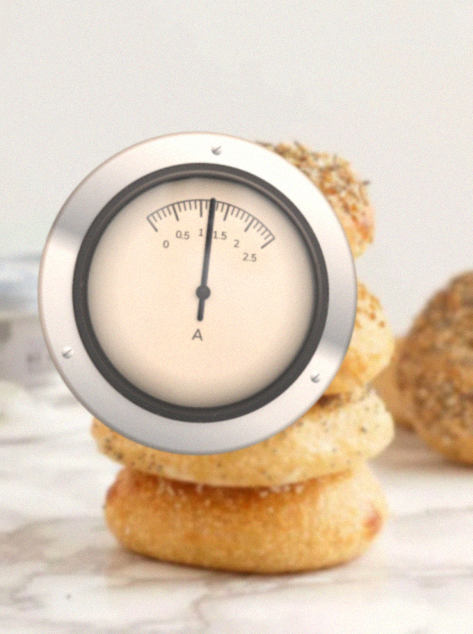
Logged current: 1.2 A
